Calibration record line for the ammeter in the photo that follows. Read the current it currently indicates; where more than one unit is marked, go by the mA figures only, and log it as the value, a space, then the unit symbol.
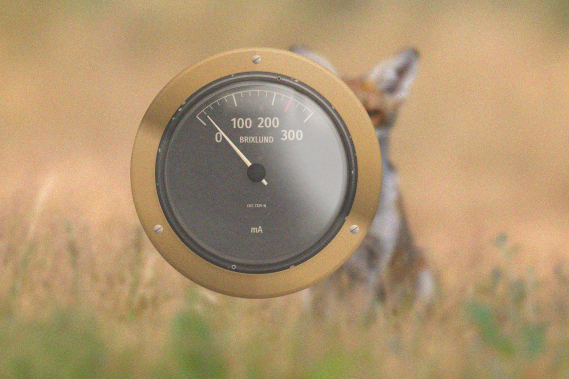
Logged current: 20 mA
